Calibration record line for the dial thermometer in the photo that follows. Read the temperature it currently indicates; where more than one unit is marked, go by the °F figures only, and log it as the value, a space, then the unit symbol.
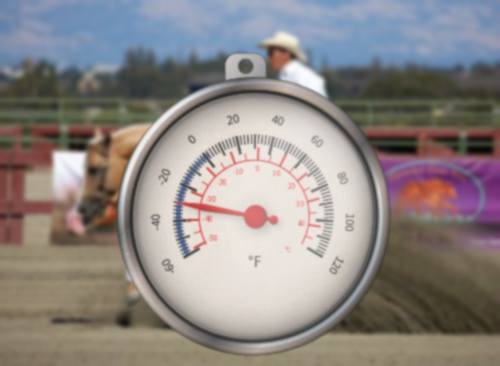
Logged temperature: -30 °F
